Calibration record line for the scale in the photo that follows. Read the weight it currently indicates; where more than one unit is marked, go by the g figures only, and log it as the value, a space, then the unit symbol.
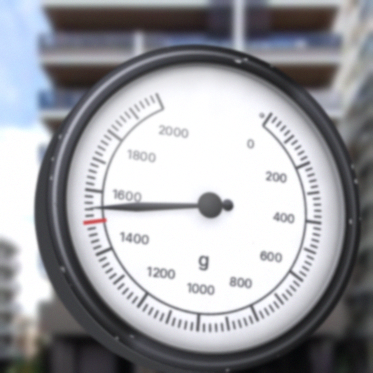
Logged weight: 1540 g
